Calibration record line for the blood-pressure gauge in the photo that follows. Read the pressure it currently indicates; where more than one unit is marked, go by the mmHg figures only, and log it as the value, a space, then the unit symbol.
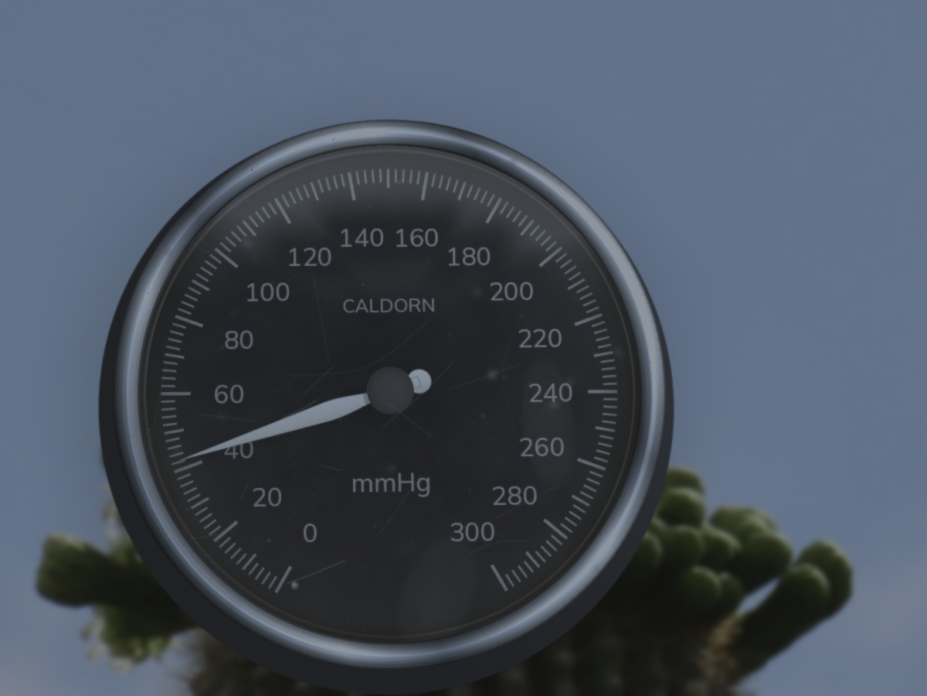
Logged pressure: 42 mmHg
